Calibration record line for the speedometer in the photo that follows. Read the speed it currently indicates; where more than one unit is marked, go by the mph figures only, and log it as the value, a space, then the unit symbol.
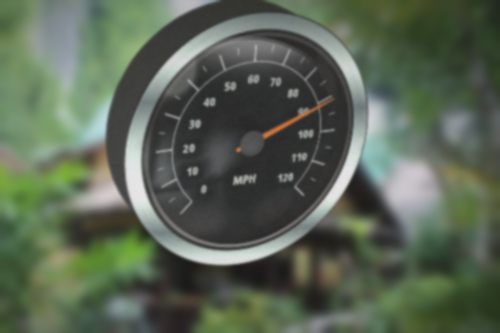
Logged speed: 90 mph
